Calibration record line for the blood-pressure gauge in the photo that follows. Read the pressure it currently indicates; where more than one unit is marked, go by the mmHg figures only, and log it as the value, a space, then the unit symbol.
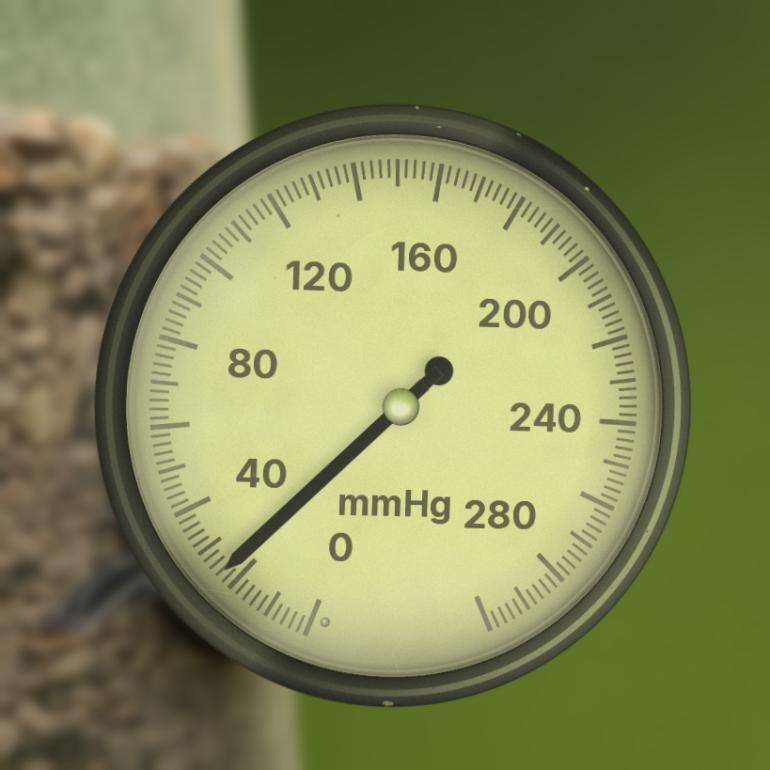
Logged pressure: 24 mmHg
